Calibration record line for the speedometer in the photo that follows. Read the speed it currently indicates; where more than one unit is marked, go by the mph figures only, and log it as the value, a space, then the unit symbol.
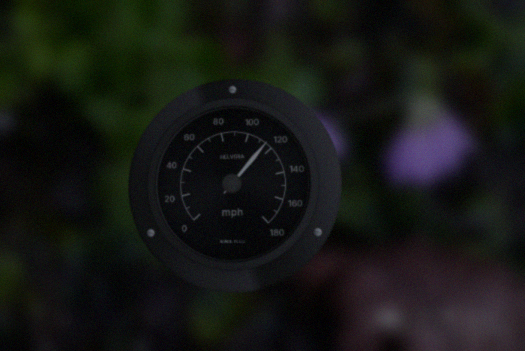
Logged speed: 115 mph
